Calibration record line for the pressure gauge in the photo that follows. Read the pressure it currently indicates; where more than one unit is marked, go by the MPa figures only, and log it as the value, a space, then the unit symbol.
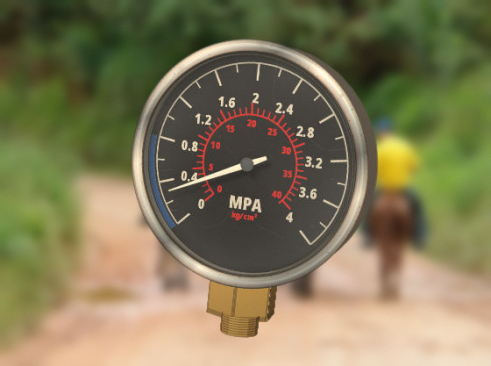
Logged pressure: 0.3 MPa
